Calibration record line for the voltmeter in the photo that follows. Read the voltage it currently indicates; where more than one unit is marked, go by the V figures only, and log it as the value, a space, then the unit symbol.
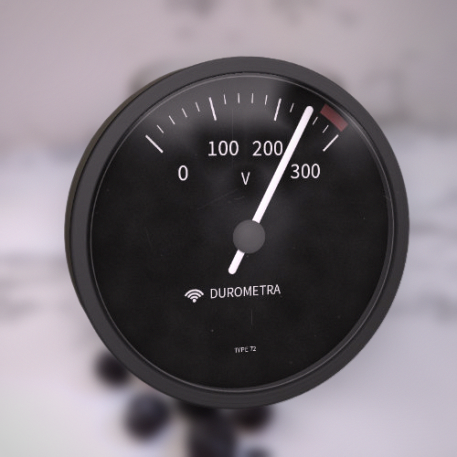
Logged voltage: 240 V
